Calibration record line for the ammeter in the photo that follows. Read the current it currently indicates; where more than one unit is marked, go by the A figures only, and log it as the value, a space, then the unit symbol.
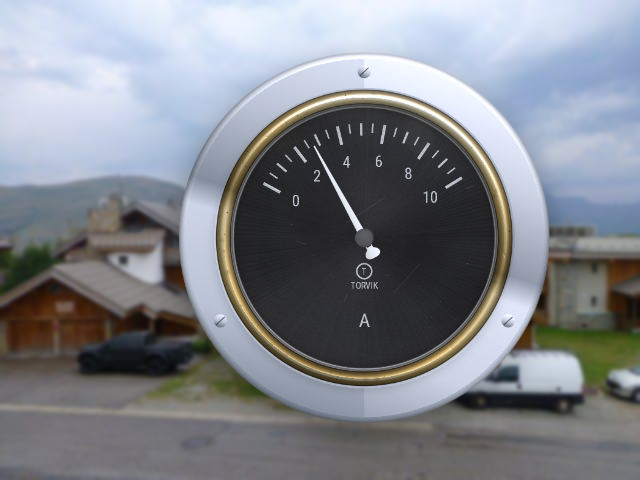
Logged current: 2.75 A
